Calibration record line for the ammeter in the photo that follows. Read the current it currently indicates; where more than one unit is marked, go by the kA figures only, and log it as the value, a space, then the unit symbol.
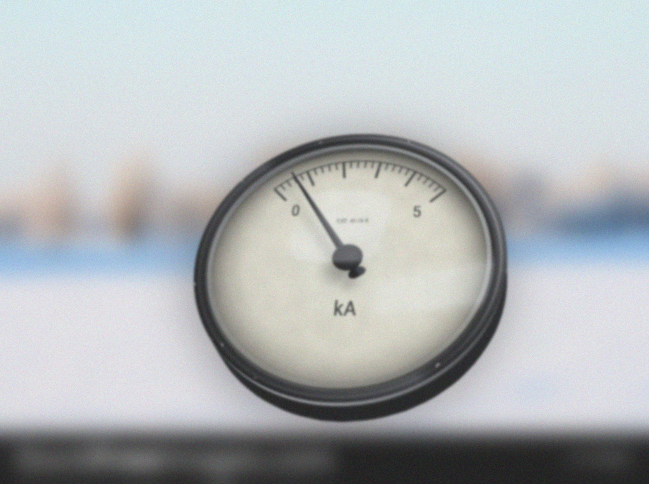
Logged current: 0.6 kA
